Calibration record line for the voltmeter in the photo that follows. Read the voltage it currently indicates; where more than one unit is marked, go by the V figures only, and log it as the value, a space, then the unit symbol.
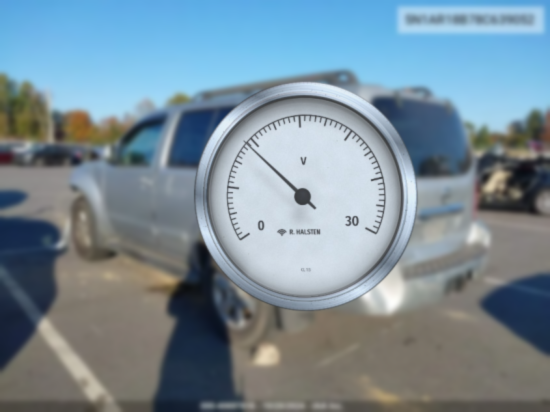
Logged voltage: 9.5 V
